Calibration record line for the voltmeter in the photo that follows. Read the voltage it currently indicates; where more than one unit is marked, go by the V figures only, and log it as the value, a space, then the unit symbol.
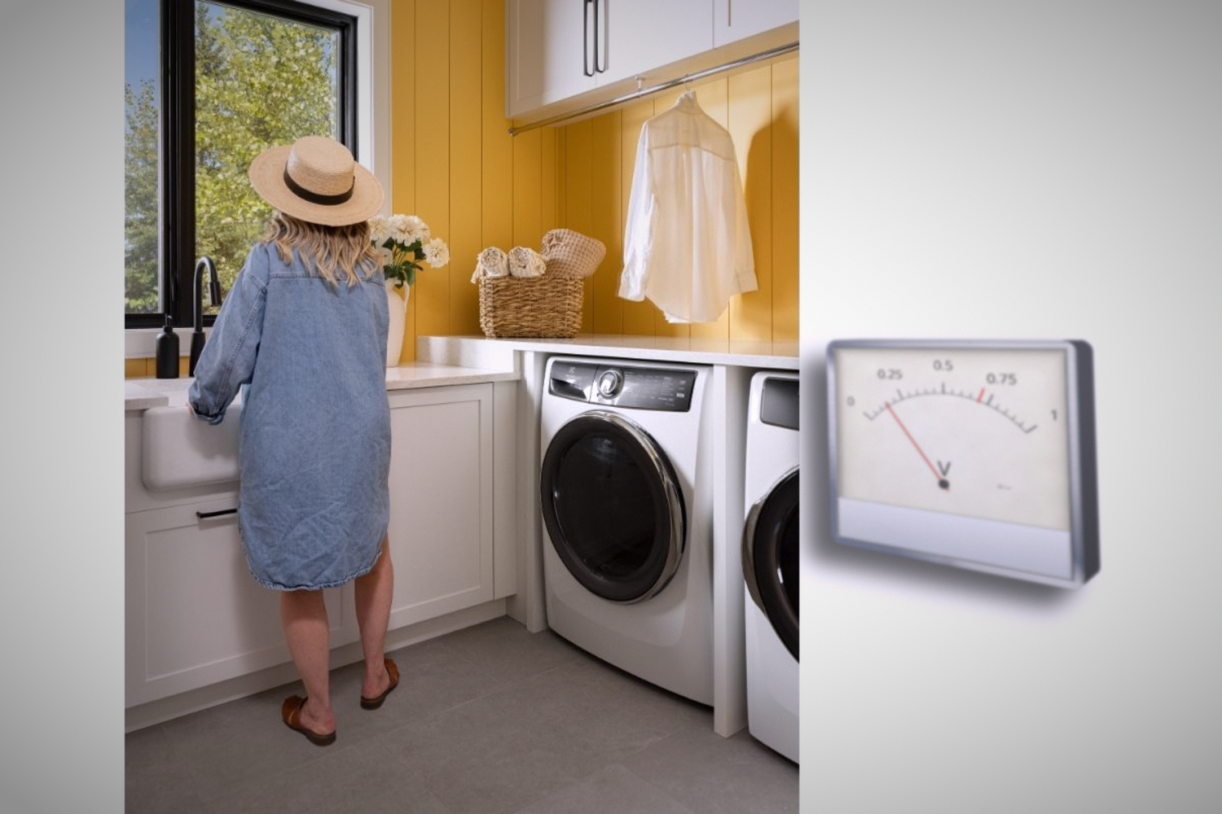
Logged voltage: 0.15 V
